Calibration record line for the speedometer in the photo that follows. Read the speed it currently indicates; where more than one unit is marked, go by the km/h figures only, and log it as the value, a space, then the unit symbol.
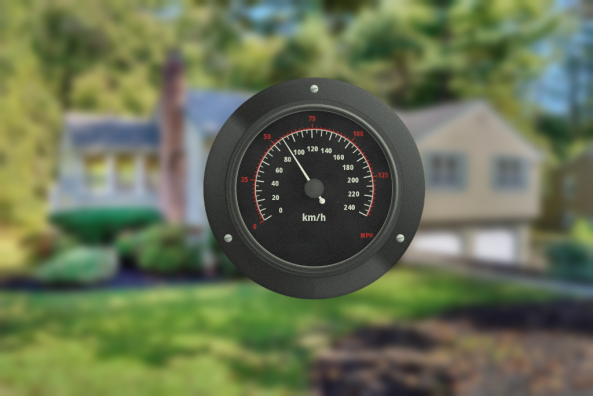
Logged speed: 90 km/h
